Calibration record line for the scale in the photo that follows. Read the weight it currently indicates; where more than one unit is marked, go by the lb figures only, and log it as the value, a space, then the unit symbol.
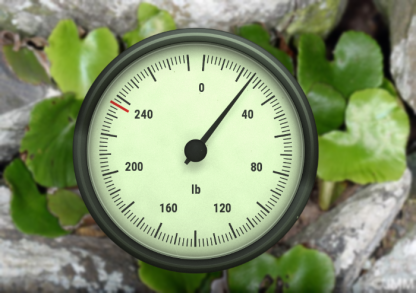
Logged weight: 26 lb
